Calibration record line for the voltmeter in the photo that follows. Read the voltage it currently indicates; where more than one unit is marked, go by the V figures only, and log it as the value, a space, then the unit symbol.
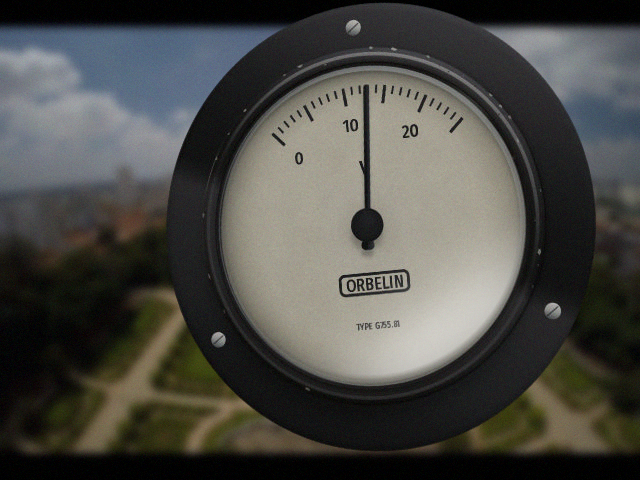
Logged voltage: 13 V
